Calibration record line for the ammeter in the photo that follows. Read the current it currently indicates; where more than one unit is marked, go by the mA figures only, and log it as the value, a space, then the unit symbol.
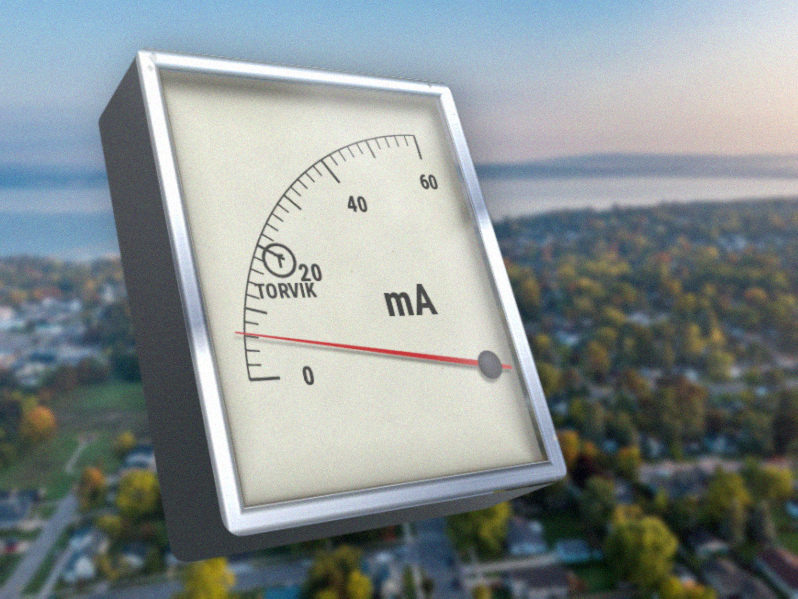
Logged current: 6 mA
